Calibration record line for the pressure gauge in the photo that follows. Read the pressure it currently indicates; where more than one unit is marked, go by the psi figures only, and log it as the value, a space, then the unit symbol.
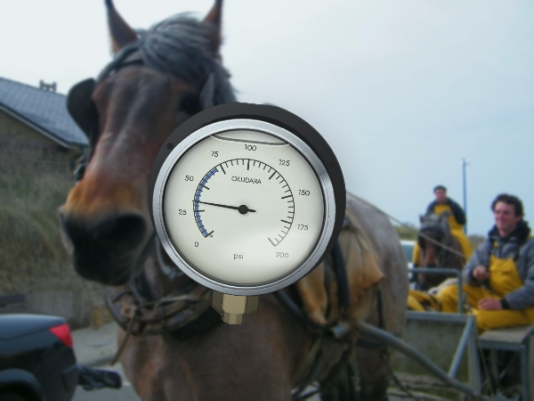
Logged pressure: 35 psi
